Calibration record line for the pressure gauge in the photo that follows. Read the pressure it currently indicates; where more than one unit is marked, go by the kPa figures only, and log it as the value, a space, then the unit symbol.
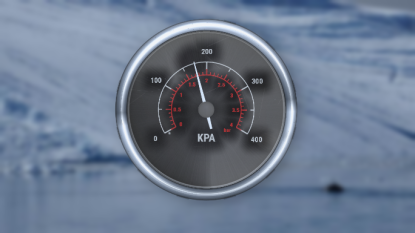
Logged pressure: 175 kPa
